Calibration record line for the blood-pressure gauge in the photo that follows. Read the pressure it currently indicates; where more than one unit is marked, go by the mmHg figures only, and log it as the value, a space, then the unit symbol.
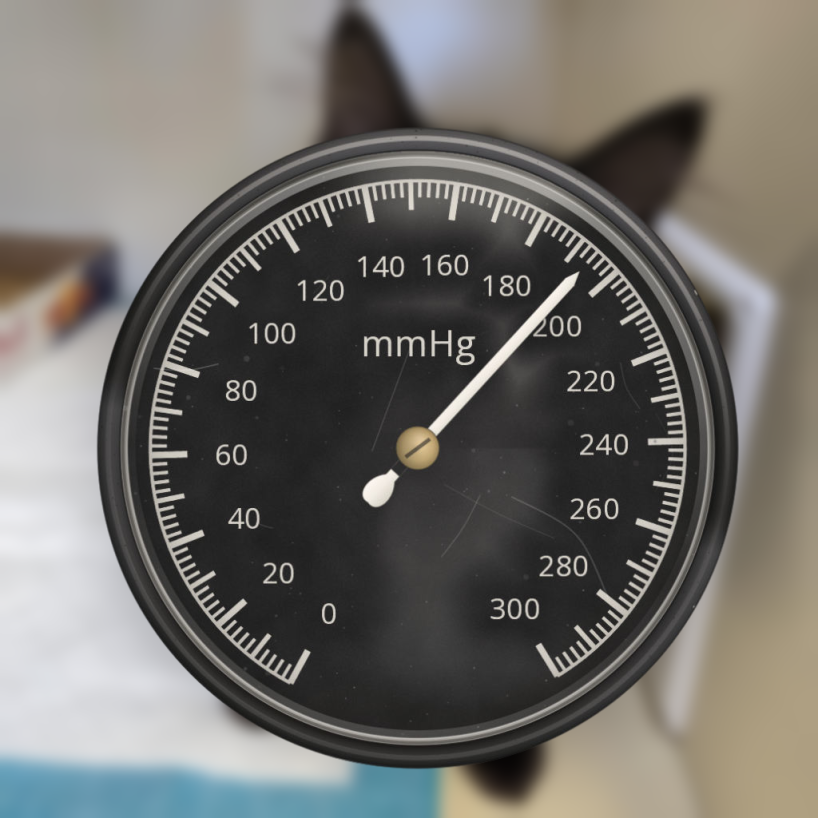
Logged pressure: 194 mmHg
